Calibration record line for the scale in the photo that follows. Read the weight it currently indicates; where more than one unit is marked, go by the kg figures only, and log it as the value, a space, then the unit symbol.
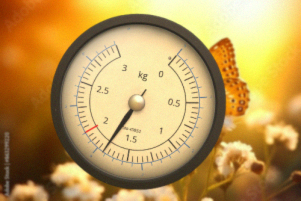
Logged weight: 1.75 kg
